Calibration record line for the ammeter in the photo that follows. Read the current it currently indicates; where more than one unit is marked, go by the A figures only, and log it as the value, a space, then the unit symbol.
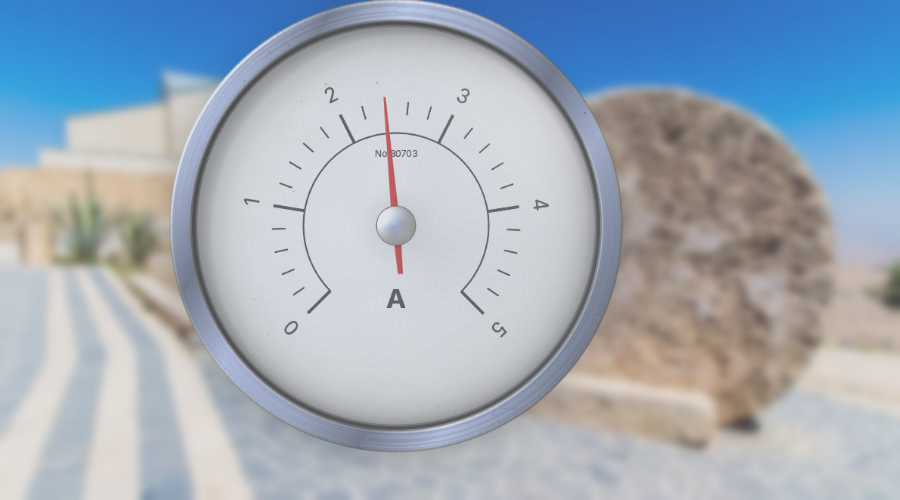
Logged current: 2.4 A
